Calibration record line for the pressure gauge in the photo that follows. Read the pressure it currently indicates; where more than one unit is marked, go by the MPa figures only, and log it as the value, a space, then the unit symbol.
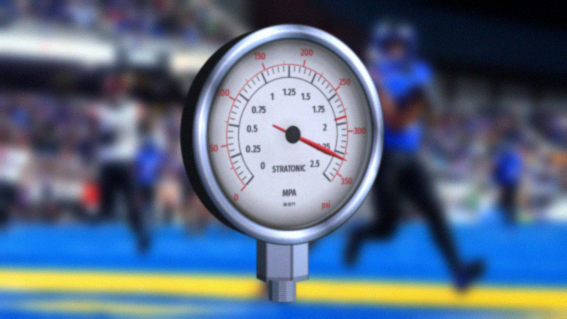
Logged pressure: 2.3 MPa
